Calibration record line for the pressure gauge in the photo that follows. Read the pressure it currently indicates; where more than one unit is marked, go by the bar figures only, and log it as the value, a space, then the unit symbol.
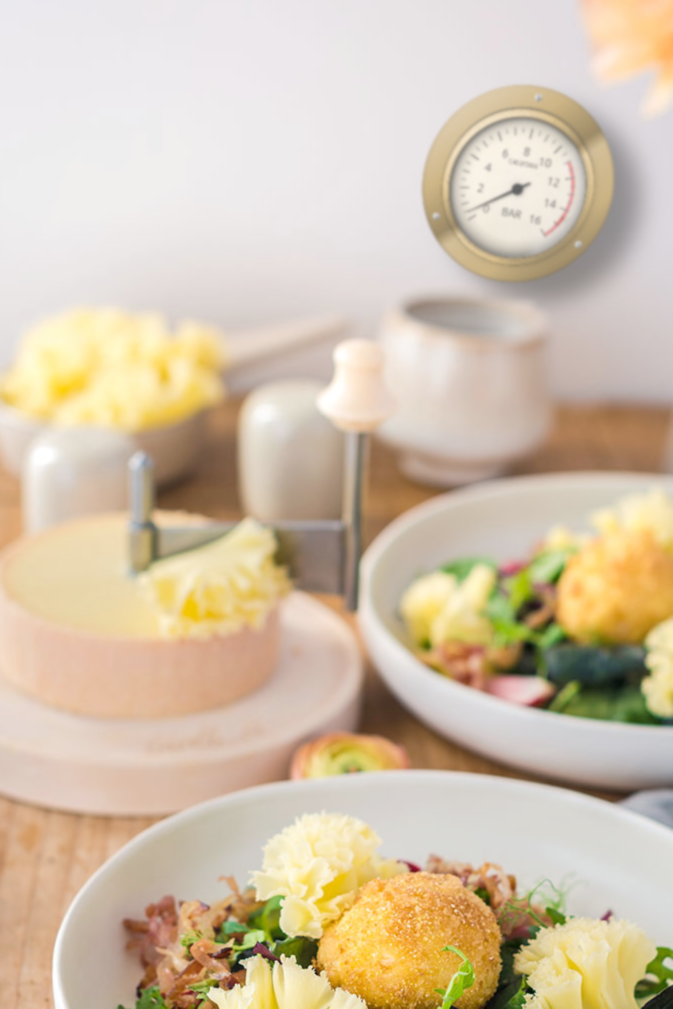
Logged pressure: 0.5 bar
